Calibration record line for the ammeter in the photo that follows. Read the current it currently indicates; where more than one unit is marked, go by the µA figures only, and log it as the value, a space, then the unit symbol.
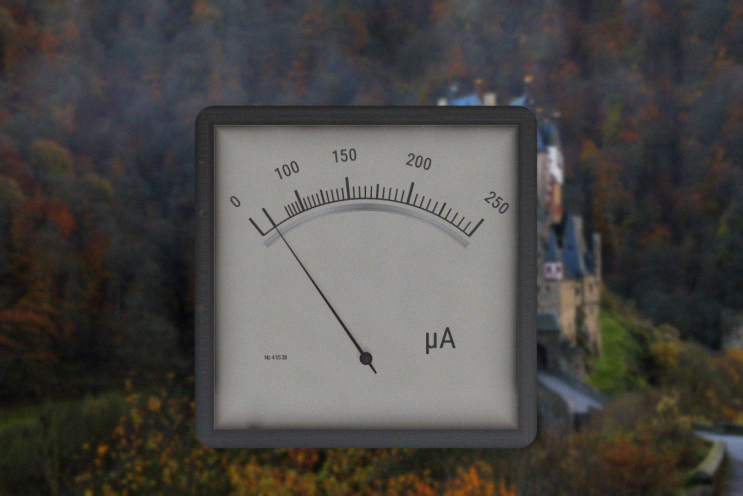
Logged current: 50 µA
